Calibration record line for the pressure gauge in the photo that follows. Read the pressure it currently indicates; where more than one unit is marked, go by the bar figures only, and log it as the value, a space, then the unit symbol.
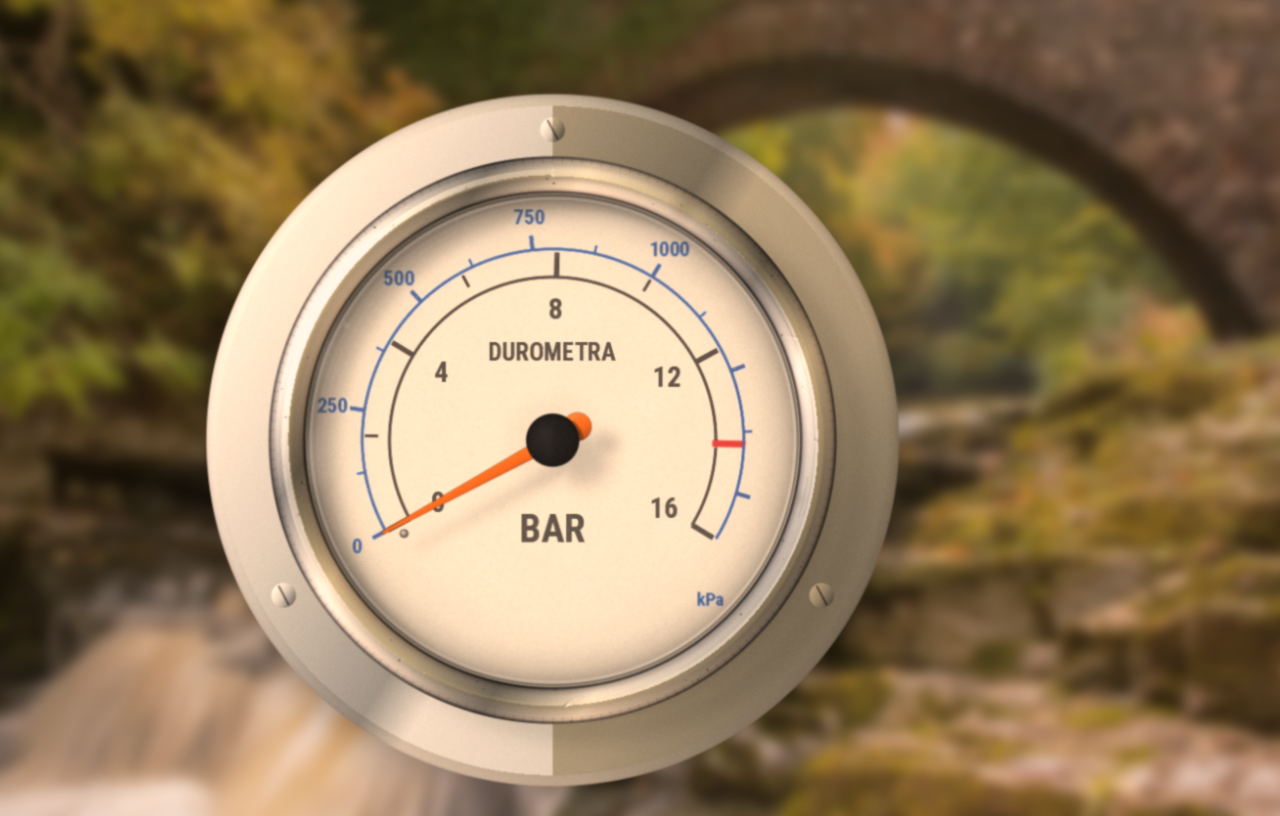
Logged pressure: 0 bar
